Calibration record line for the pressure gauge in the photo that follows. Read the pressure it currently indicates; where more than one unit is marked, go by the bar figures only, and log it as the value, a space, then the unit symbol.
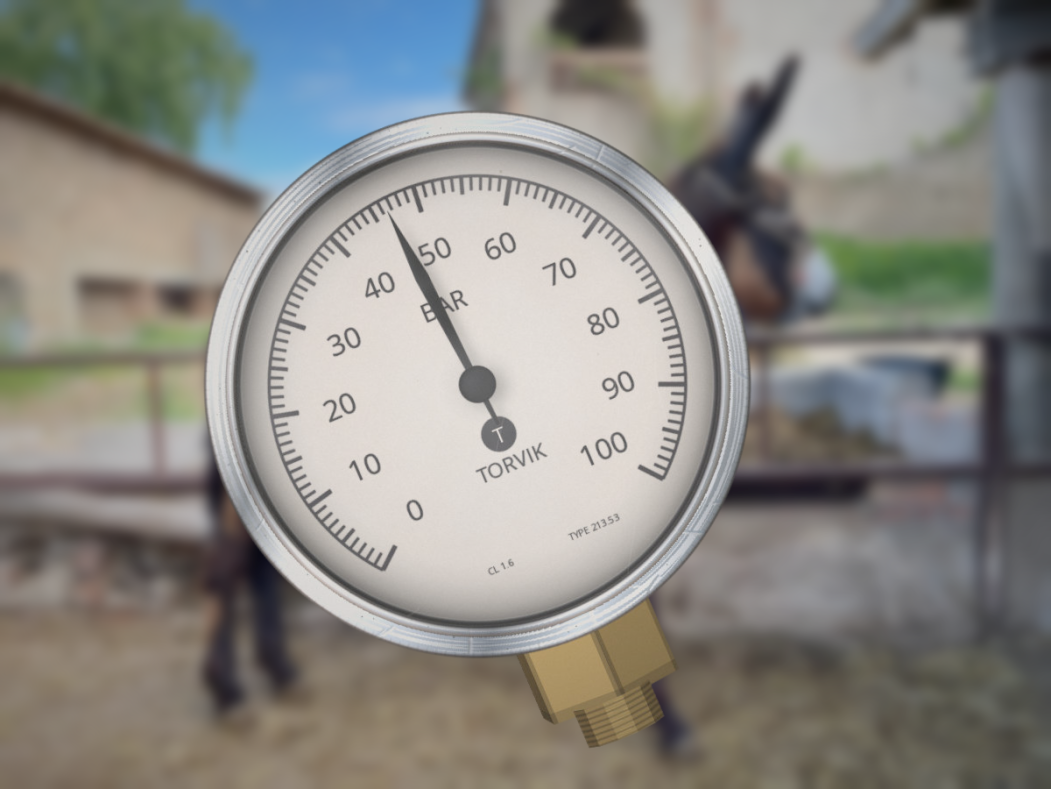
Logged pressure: 46.5 bar
